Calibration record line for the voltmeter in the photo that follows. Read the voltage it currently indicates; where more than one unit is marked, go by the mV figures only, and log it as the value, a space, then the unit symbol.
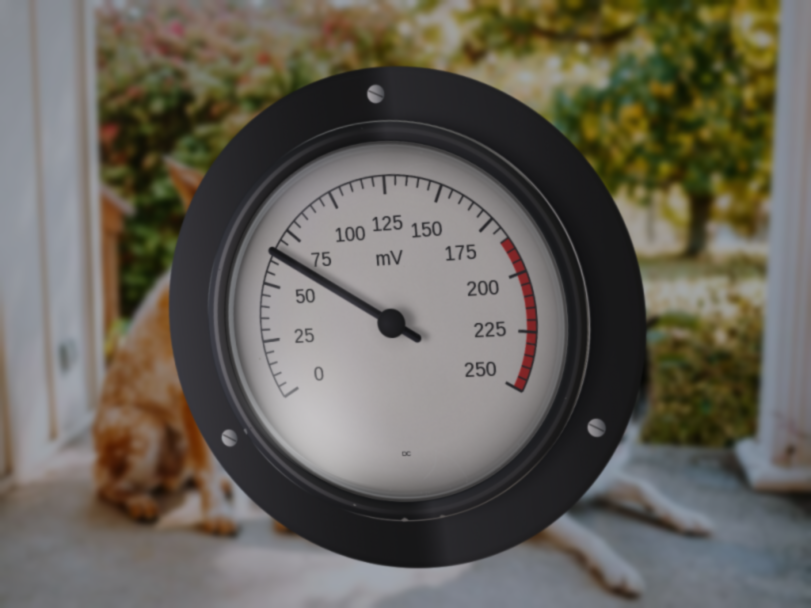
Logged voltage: 65 mV
